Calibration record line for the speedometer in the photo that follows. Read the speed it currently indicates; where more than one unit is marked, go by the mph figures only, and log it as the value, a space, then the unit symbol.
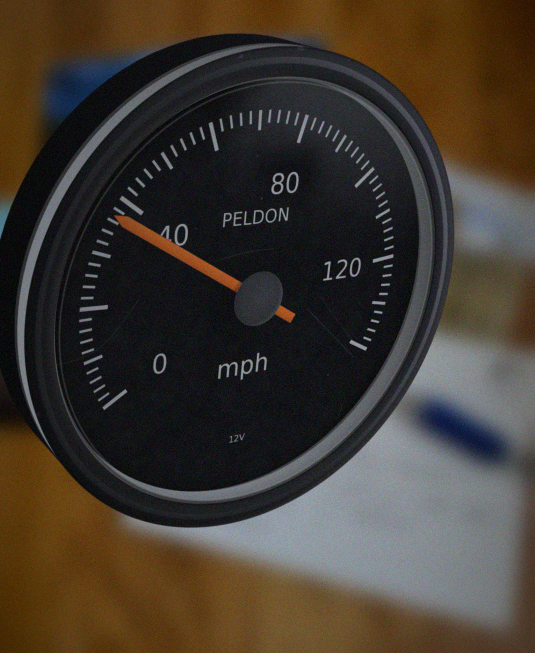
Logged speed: 37 mph
